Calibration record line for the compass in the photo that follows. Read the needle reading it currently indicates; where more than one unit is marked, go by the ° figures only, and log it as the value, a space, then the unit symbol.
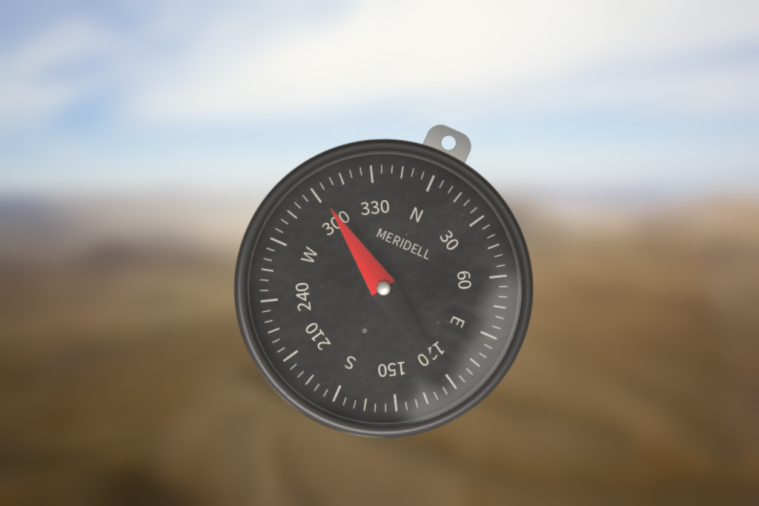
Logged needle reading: 302.5 °
